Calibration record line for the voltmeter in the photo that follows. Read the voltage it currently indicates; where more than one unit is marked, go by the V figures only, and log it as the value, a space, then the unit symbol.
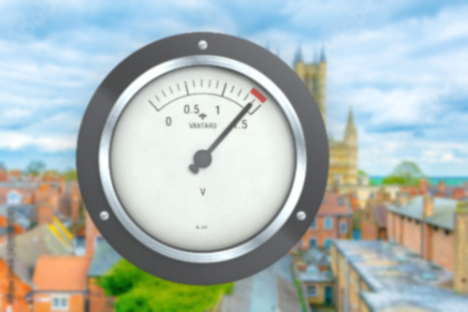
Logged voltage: 1.4 V
